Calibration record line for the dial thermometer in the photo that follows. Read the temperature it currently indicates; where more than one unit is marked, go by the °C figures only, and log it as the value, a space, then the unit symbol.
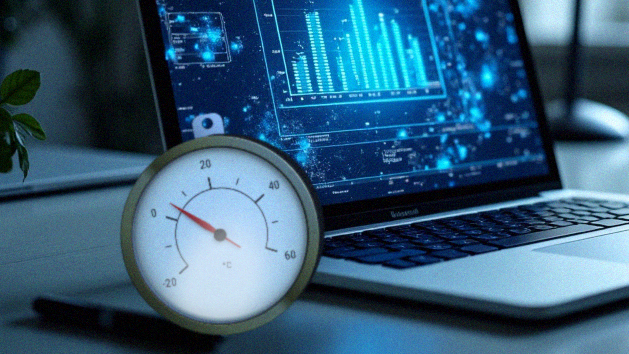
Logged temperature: 5 °C
